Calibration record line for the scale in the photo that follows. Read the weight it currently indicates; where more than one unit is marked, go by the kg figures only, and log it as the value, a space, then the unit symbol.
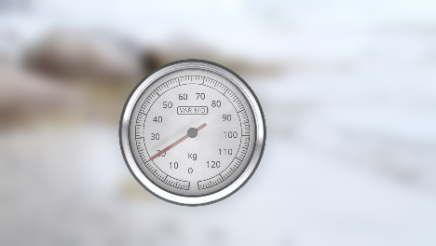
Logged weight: 20 kg
